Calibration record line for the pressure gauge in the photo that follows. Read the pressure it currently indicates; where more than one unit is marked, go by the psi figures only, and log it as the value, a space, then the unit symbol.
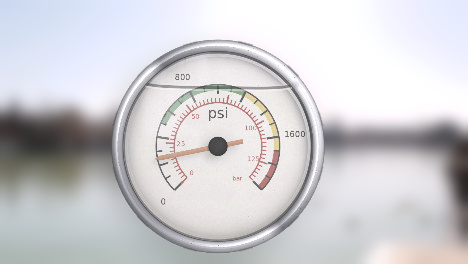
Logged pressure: 250 psi
